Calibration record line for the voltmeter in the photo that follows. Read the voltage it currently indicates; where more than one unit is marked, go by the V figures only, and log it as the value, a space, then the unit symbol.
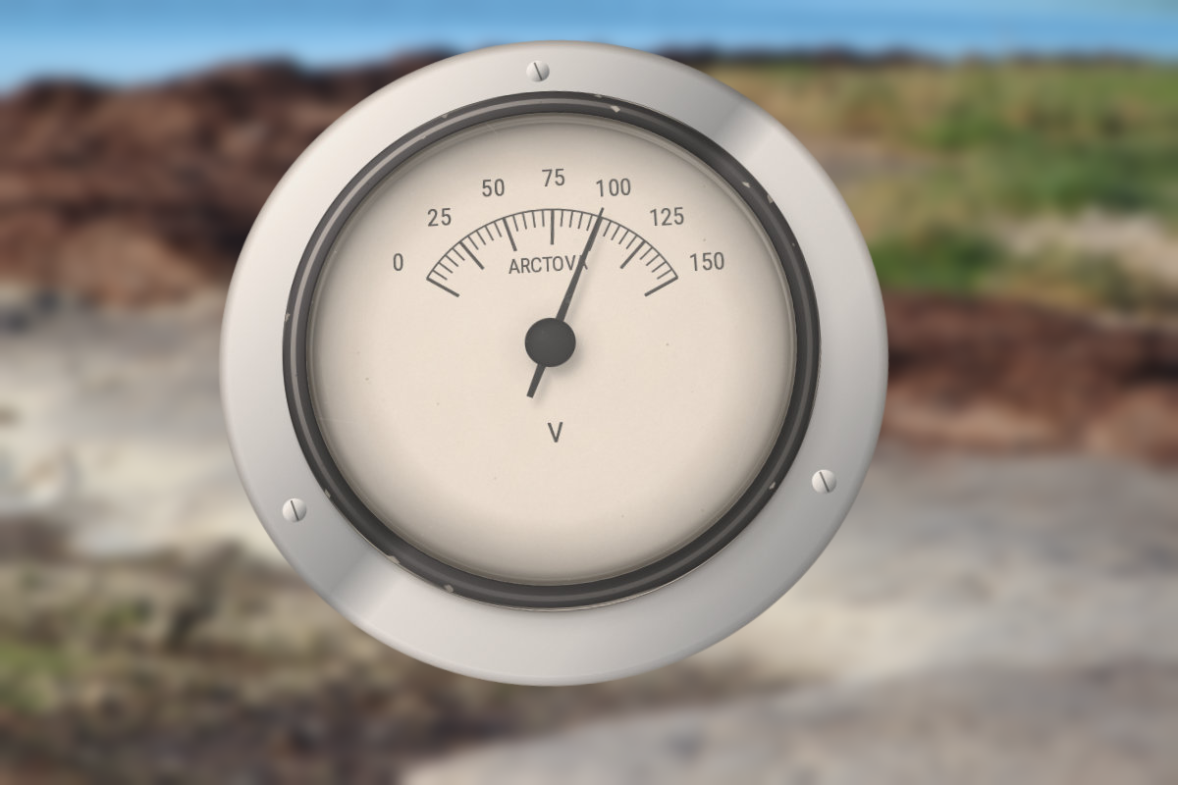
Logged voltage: 100 V
